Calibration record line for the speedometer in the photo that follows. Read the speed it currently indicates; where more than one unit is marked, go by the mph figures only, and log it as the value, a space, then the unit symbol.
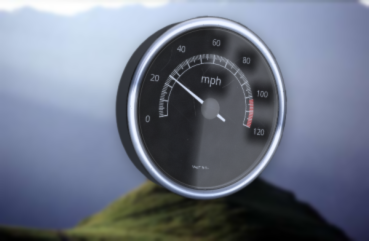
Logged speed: 25 mph
